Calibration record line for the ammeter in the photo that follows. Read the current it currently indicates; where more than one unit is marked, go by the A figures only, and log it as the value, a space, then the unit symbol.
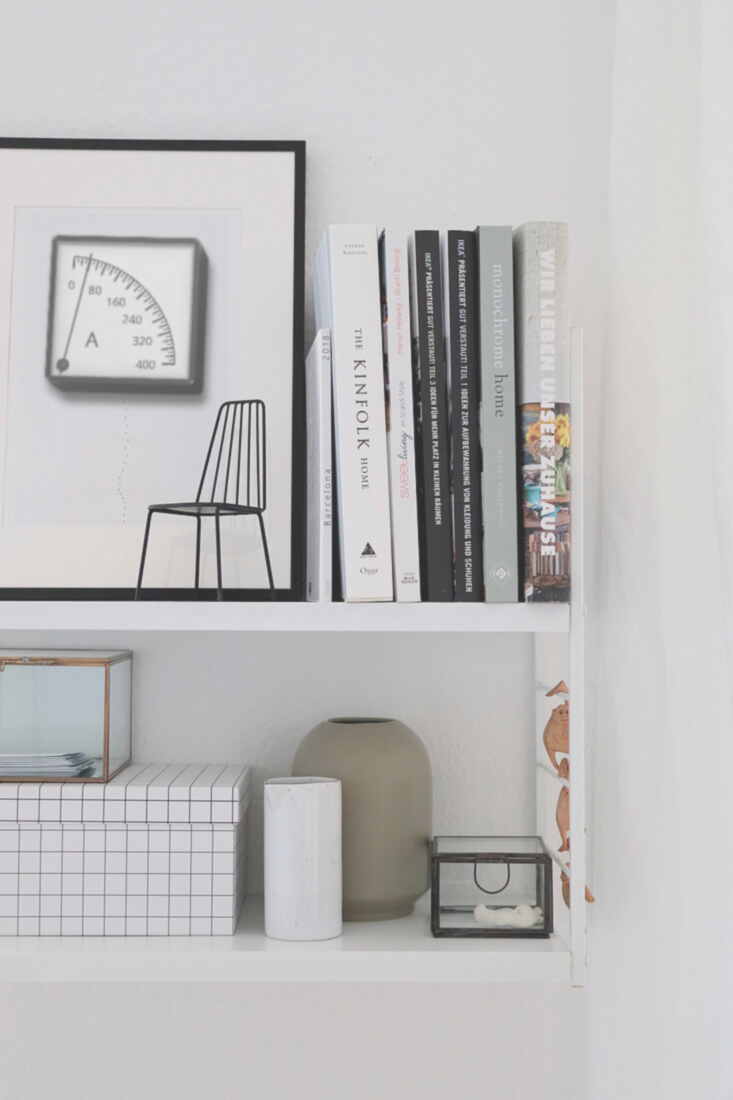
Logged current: 40 A
